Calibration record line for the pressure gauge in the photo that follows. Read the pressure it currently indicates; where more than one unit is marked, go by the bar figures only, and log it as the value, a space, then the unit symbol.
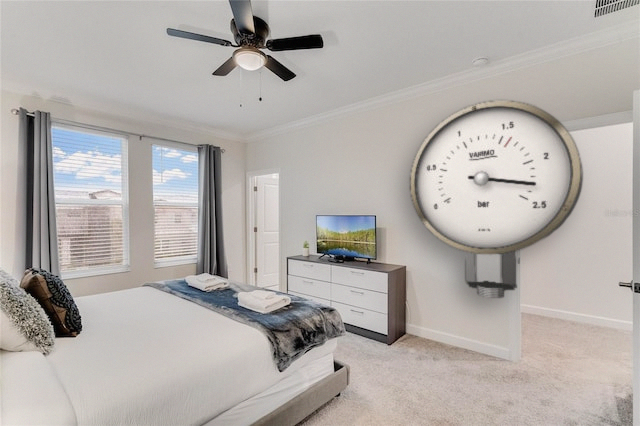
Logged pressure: 2.3 bar
